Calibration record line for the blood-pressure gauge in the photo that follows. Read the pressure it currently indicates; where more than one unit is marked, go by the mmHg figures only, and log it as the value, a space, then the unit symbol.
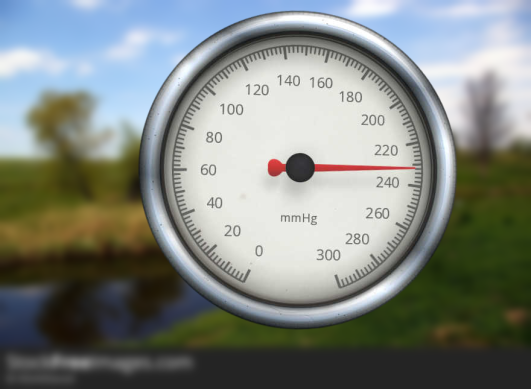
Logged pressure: 232 mmHg
